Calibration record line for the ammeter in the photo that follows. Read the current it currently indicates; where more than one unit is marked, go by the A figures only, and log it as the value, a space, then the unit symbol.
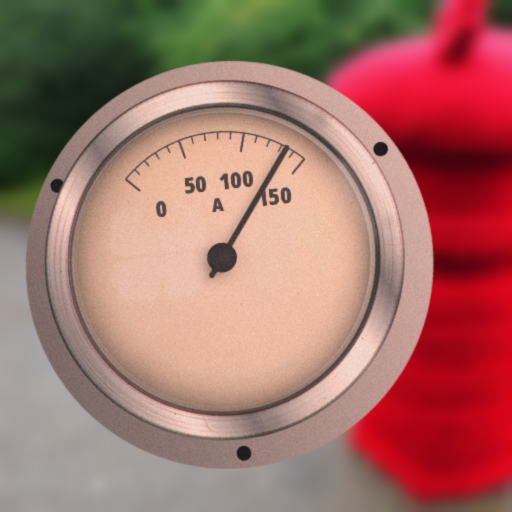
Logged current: 135 A
